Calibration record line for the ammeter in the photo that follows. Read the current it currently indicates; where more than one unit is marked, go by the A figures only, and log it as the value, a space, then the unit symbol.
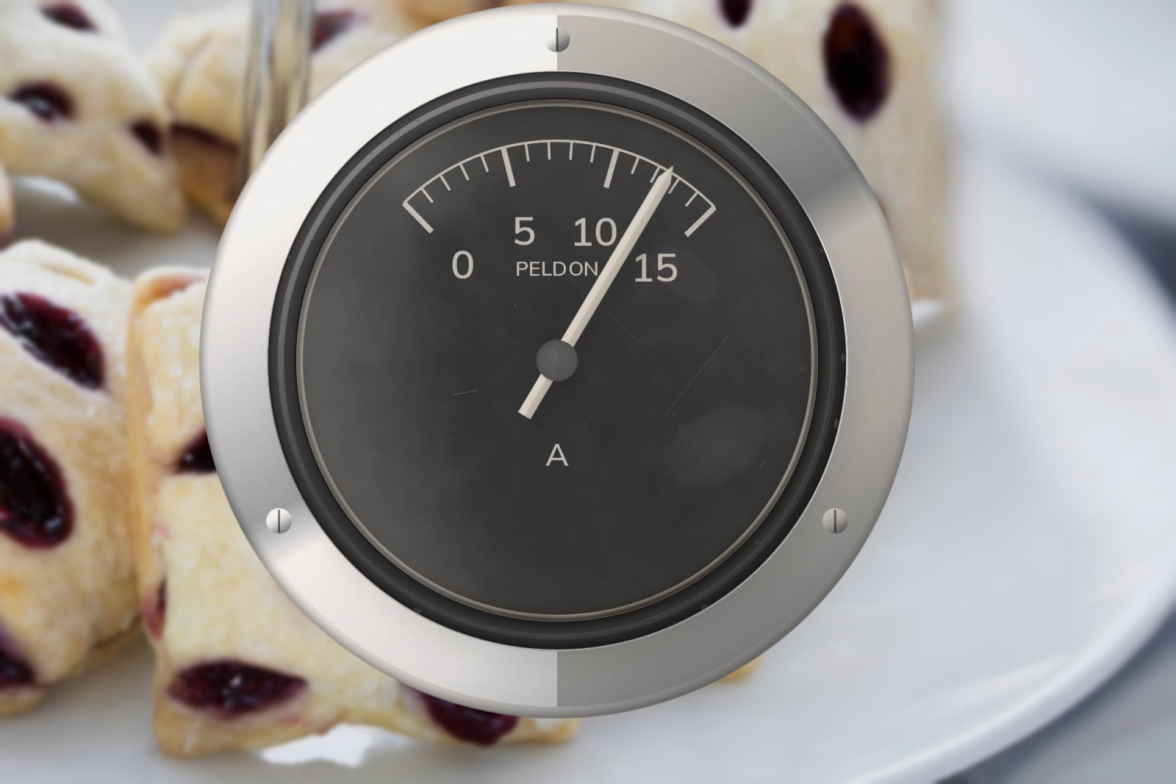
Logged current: 12.5 A
